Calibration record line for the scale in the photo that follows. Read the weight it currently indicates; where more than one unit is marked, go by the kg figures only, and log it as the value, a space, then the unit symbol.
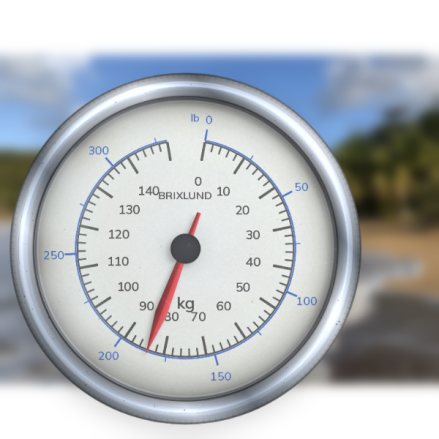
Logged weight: 84 kg
